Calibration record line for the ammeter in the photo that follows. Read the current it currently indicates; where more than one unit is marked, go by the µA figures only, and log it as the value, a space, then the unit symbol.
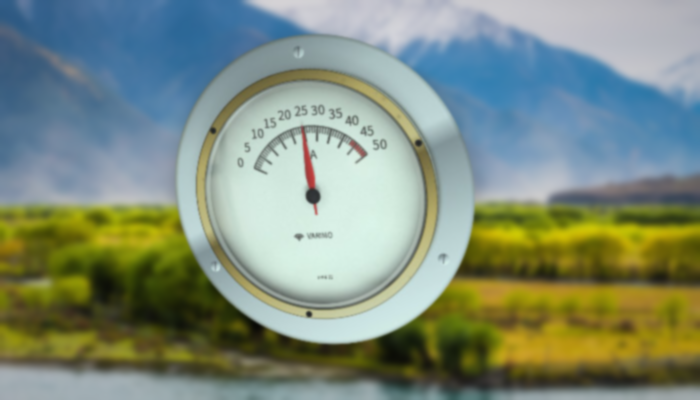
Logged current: 25 µA
